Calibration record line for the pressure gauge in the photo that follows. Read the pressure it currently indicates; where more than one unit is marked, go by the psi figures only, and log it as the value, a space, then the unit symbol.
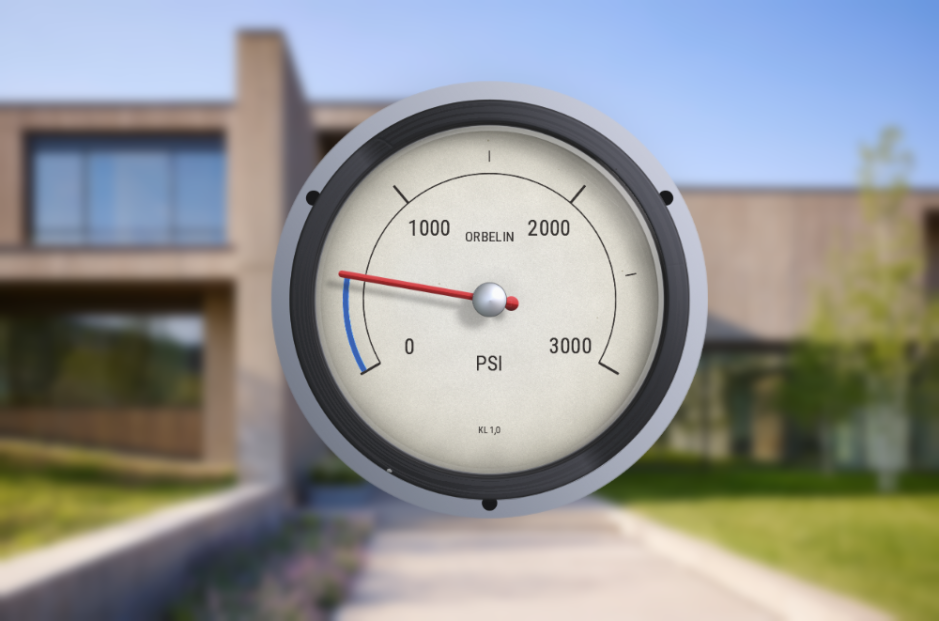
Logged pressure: 500 psi
